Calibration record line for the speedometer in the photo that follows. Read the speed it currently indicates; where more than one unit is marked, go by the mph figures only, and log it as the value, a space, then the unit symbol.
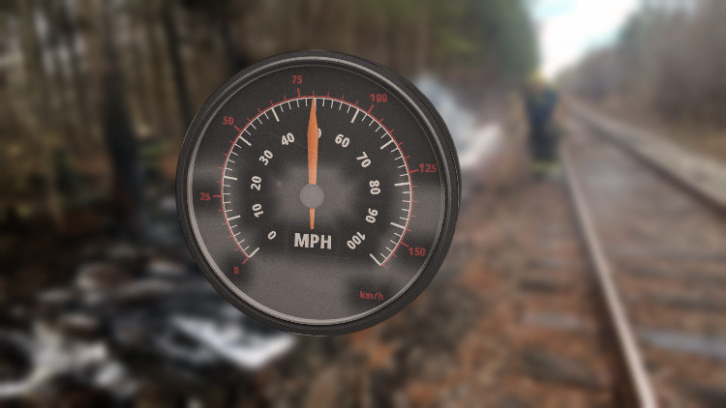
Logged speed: 50 mph
